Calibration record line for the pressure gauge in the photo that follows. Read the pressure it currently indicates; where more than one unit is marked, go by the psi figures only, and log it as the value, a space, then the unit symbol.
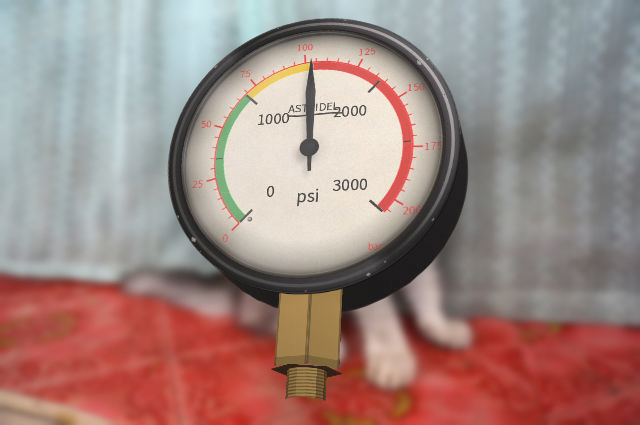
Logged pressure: 1500 psi
